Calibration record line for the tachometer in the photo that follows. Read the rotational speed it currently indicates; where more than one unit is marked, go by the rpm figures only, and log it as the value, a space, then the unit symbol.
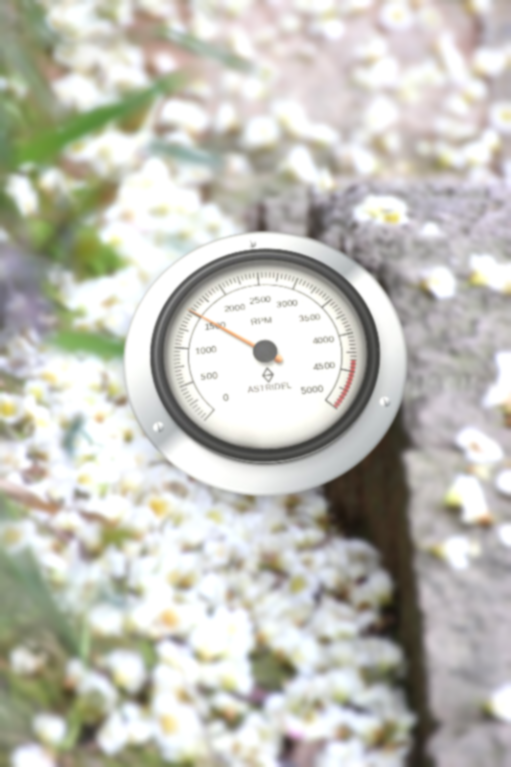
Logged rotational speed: 1500 rpm
